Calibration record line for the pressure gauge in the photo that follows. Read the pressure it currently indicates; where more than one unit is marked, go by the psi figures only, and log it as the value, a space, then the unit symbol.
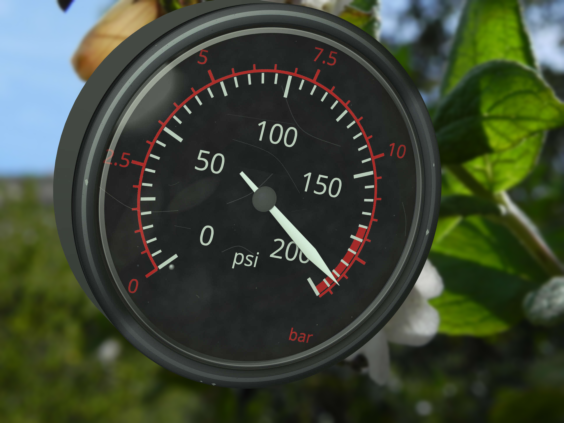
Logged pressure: 192.5 psi
